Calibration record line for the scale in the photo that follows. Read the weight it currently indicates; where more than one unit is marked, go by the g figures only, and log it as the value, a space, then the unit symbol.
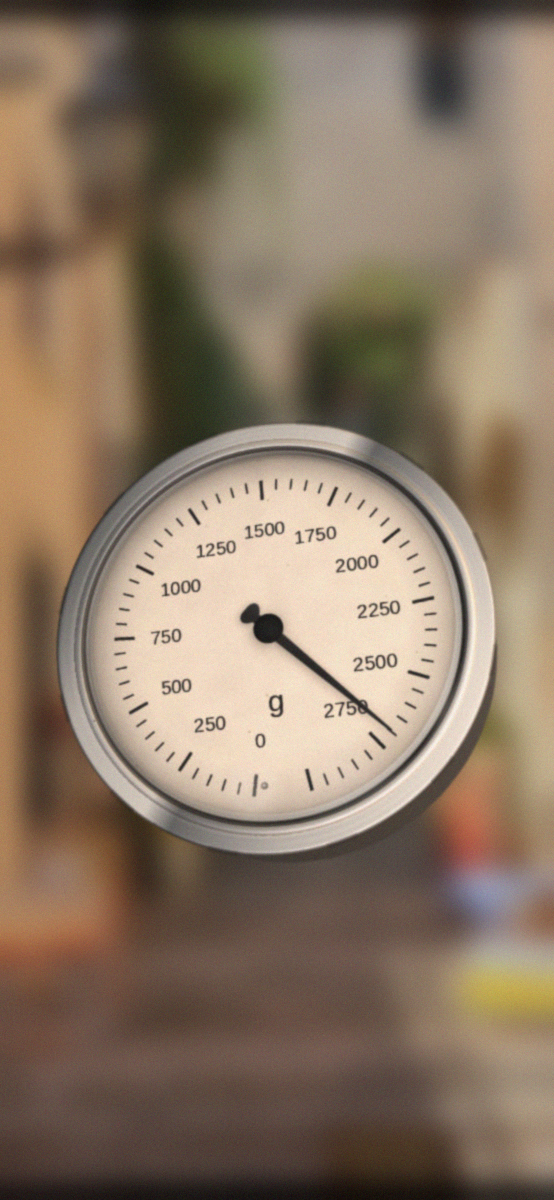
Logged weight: 2700 g
